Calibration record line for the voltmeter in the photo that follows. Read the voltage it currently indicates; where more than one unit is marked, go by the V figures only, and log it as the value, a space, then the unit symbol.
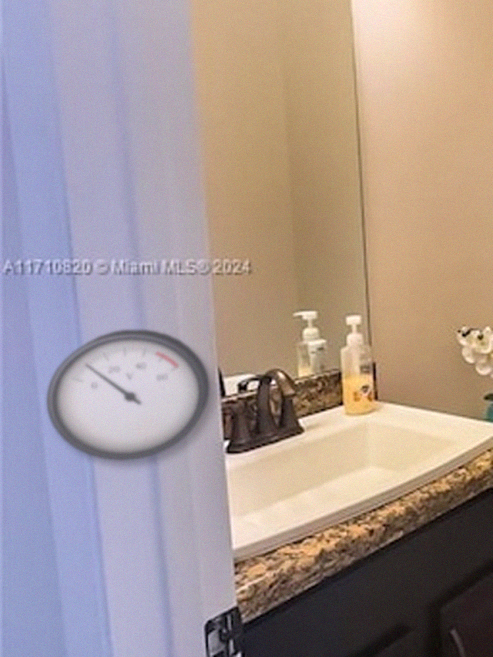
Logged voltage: 10 V
